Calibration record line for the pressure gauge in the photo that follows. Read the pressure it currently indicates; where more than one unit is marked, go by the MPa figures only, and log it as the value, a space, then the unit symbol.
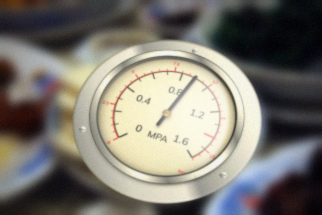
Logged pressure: 0.9 MPa
